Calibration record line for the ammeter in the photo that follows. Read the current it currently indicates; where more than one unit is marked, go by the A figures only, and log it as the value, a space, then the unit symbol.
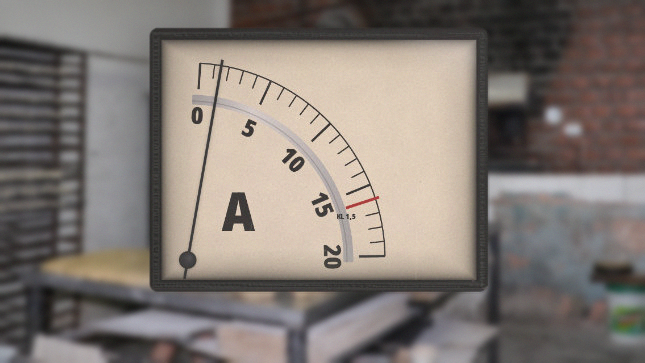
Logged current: 1.5 A
